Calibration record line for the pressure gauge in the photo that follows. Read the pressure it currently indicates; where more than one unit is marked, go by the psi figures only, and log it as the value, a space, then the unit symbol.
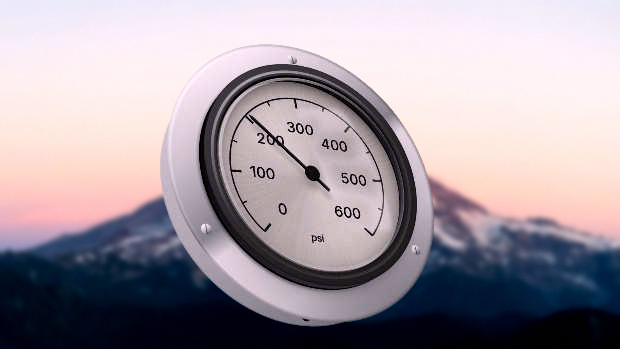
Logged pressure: 200 psi
